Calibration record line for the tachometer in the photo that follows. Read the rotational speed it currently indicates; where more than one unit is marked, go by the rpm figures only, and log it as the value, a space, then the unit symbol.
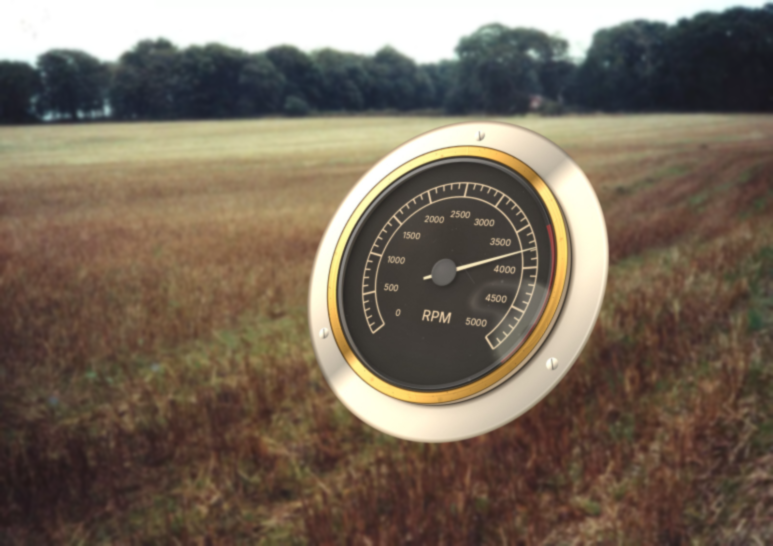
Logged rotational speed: 3800 rpm
